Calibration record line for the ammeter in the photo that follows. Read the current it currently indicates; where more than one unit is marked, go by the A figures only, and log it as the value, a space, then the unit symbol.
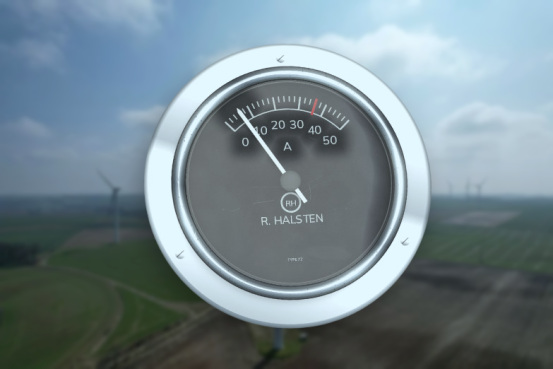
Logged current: 6 A
